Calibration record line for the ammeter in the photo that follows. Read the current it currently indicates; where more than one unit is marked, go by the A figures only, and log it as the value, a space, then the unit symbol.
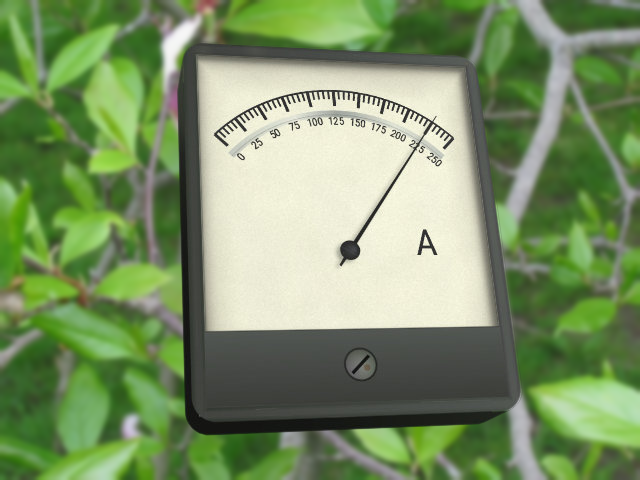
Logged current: 225 A
